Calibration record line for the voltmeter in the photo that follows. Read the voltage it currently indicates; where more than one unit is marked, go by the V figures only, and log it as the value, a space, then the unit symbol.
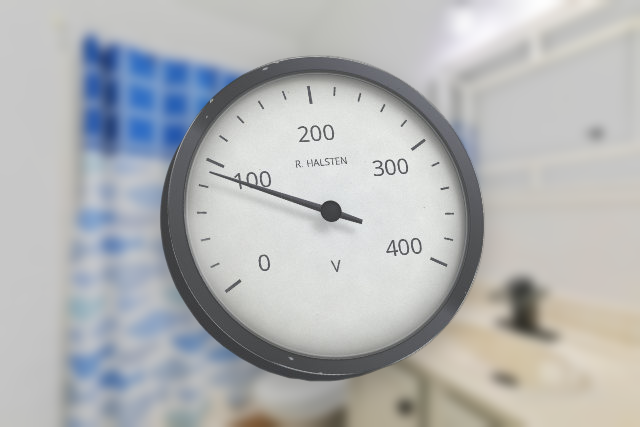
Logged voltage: 90 V
